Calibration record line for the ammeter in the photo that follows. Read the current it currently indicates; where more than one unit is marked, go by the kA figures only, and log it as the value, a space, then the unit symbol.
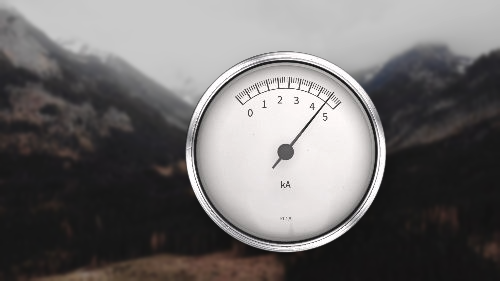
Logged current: 4.5 kA
